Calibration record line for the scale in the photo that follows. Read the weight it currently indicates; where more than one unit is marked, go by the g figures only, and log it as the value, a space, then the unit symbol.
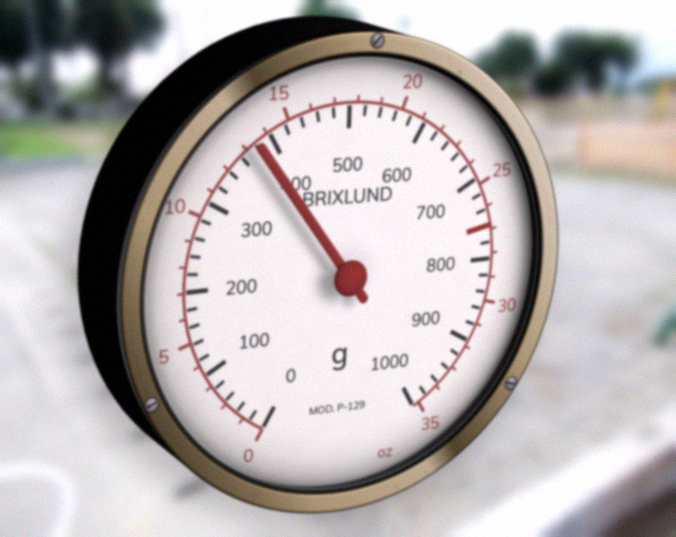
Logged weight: 380 g
